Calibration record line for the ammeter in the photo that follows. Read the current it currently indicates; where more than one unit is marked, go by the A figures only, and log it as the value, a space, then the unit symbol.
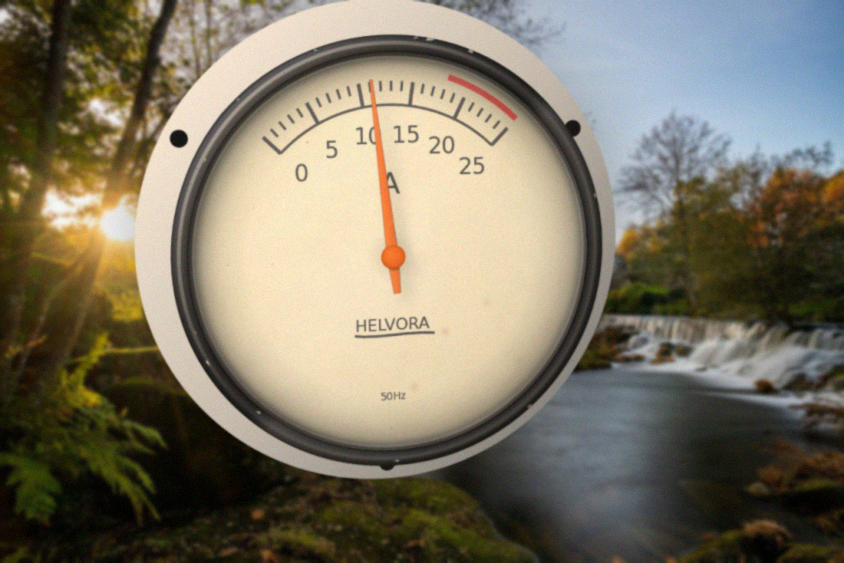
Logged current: 11 A
